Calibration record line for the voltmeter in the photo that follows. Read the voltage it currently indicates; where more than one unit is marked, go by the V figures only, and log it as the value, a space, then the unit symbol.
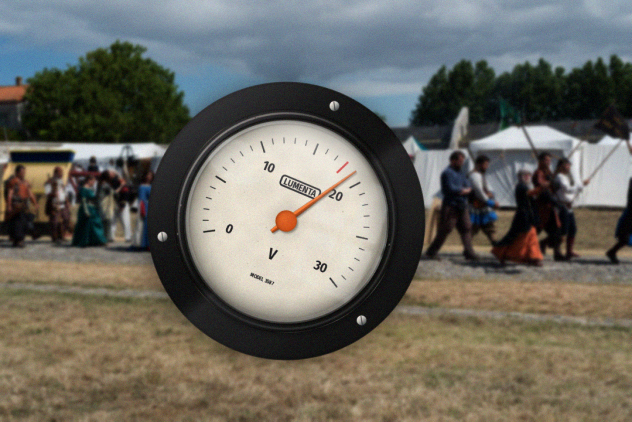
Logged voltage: 19 V
